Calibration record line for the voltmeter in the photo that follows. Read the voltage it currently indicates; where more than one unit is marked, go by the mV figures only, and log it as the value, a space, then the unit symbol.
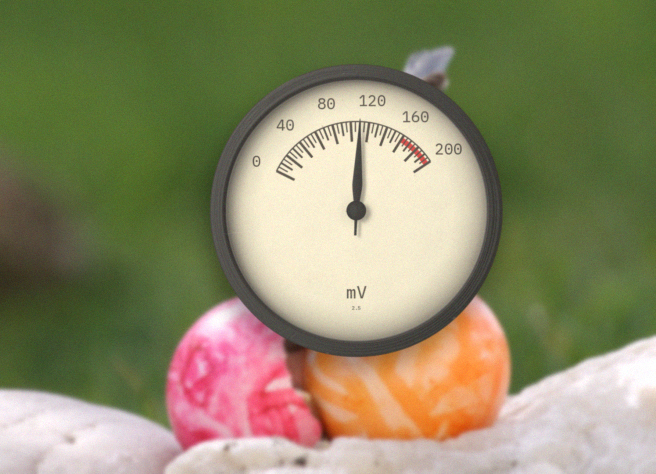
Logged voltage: 110 mV
